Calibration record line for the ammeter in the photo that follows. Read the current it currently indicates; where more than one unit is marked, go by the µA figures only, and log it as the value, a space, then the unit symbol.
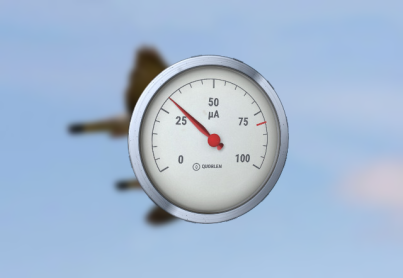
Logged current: 30 µA
